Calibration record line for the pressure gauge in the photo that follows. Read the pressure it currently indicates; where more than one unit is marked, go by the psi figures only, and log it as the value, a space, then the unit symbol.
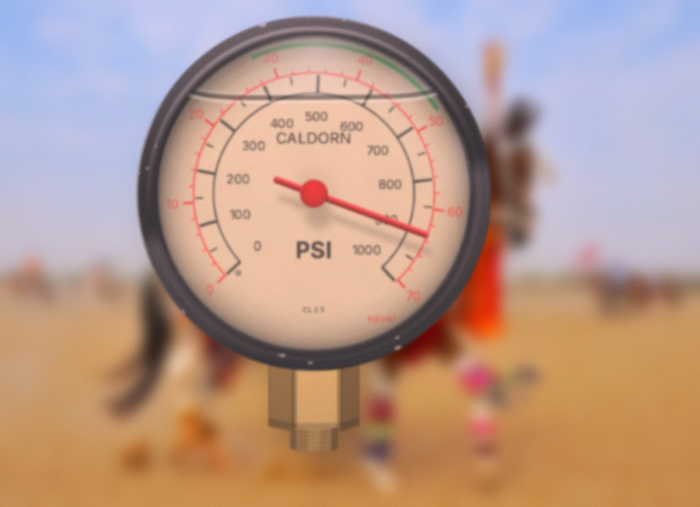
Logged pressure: 900 psi
